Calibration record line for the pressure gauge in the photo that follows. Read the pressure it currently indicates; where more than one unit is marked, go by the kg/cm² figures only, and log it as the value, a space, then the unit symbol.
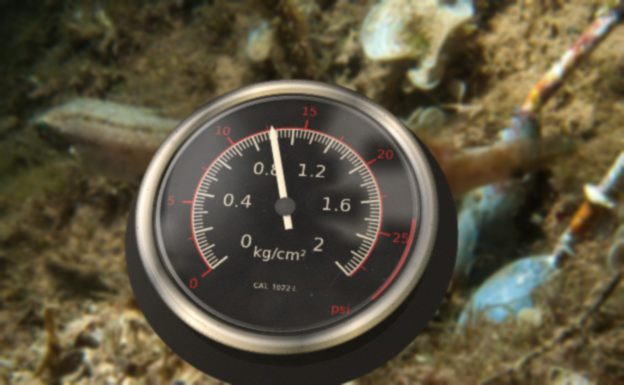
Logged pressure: 0.9 kg/cm²
